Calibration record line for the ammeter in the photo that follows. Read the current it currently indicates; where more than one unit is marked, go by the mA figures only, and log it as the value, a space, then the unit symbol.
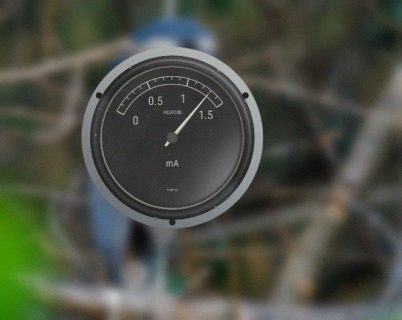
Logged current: 1.3 mA
